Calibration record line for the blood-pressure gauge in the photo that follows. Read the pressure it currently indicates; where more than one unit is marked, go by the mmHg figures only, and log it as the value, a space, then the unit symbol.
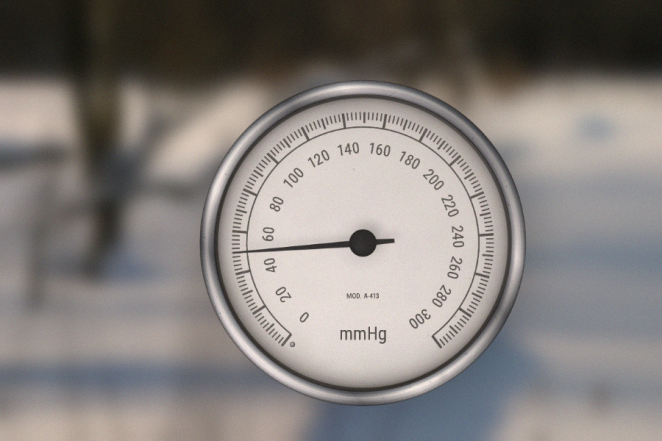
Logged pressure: 50 mmHg
